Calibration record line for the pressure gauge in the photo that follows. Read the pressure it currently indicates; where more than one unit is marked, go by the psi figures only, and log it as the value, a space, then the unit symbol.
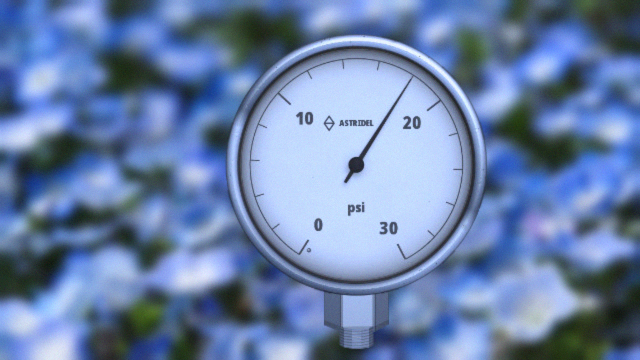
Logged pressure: 18 psi
